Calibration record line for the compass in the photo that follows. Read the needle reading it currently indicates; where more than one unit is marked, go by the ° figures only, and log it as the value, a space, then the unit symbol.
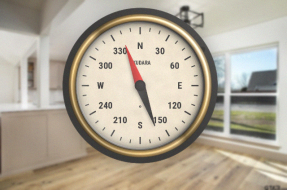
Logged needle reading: 340 °
